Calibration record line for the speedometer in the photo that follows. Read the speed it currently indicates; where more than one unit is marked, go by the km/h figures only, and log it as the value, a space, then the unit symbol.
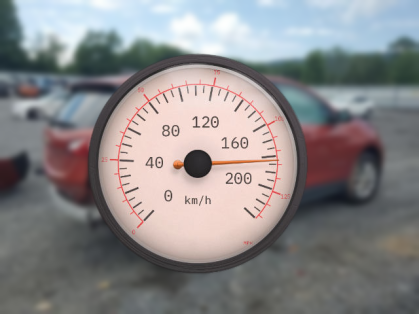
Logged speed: 182.5 km/h
